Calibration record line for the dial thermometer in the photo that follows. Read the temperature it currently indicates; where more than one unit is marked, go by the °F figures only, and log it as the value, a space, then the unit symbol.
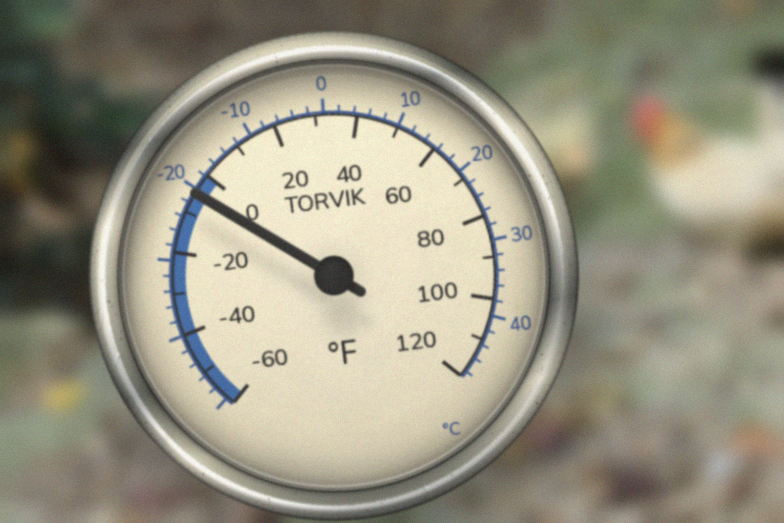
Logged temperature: -5 °F
